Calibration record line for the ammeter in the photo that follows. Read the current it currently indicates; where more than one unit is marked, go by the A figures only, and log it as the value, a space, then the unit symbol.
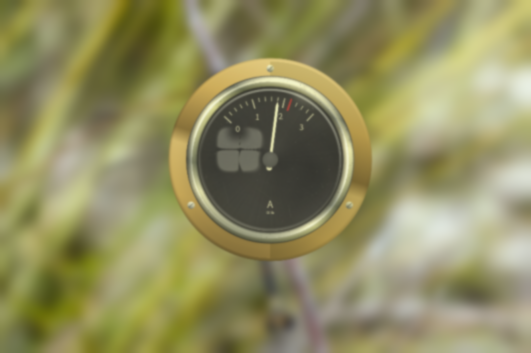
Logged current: 1.8 A
